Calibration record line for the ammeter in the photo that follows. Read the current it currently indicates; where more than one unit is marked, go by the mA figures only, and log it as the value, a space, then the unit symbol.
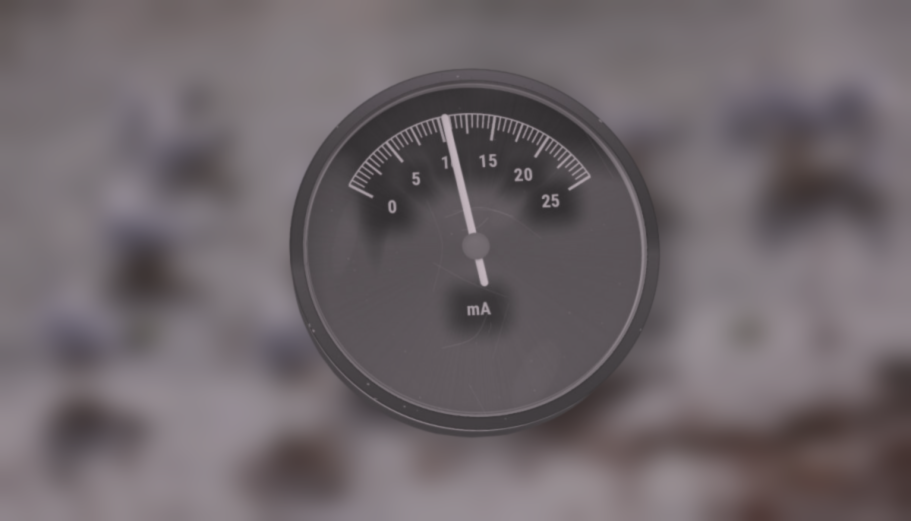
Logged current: 10.5 mA
